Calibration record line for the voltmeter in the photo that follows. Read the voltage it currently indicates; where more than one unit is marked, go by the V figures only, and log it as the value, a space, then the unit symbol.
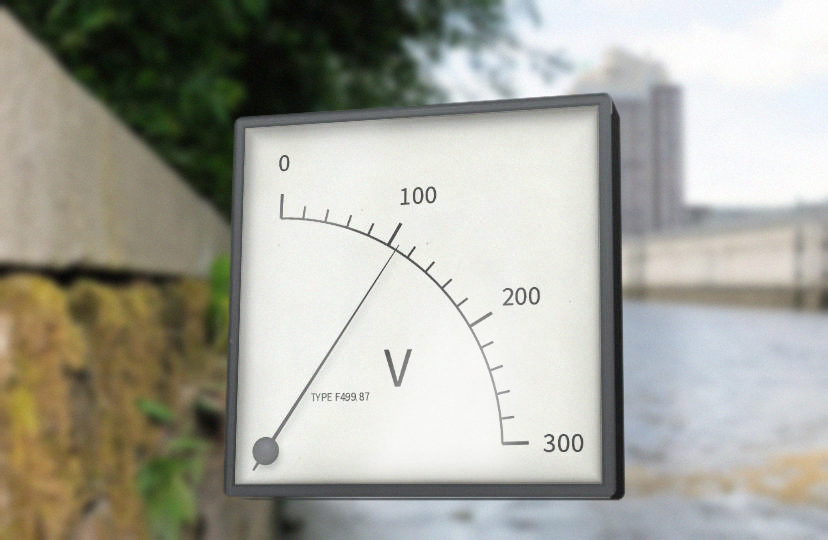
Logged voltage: 110 V
